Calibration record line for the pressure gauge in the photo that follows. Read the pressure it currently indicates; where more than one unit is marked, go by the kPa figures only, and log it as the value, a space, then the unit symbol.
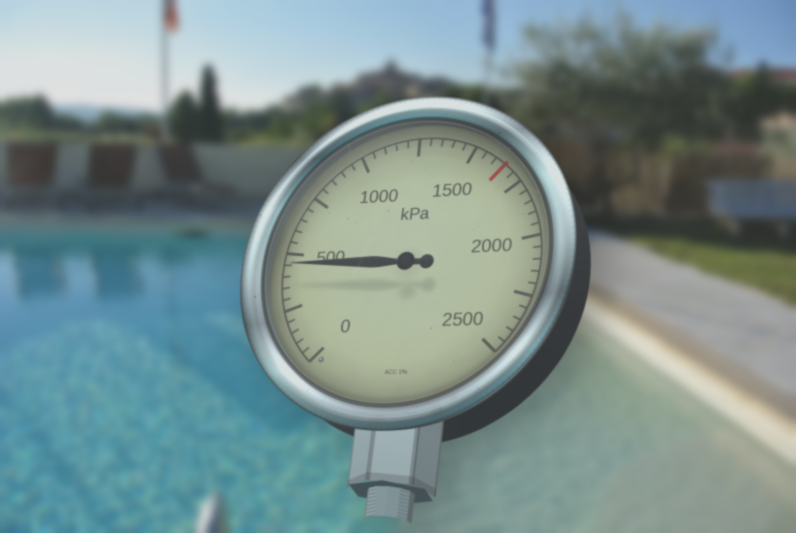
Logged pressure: 450 kPa
